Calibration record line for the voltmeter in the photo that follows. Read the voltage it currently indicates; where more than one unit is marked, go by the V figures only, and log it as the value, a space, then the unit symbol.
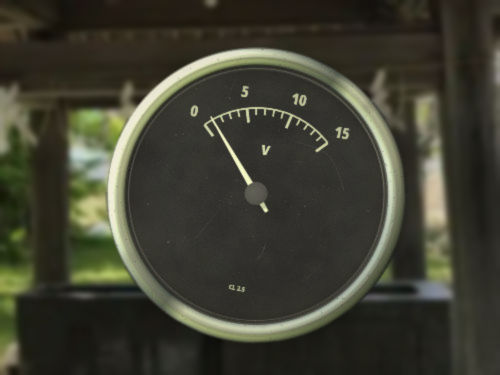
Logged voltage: 1 V
